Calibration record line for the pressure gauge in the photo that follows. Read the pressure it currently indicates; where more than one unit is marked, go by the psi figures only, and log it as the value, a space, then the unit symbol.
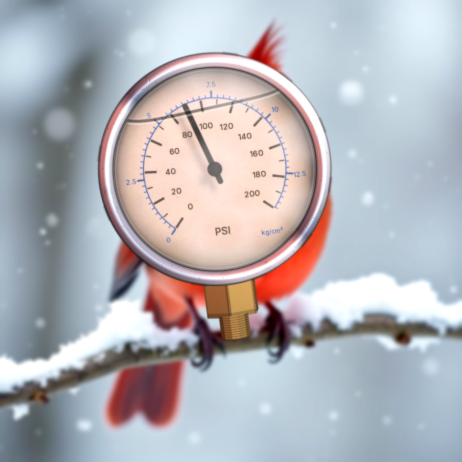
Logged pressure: 90 psi
